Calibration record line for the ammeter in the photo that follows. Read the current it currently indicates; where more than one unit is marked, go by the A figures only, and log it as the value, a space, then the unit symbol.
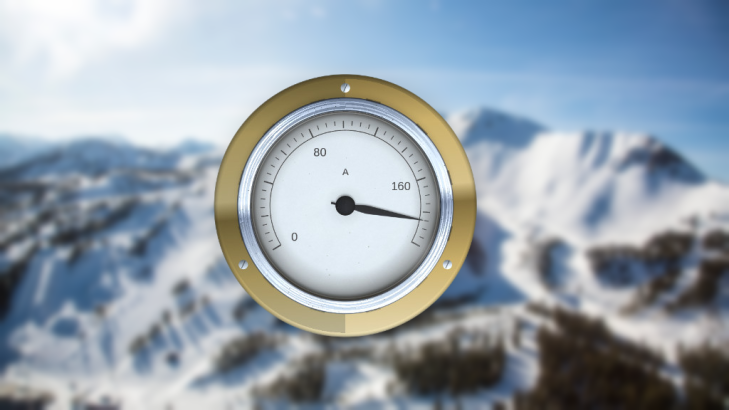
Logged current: 185 A
